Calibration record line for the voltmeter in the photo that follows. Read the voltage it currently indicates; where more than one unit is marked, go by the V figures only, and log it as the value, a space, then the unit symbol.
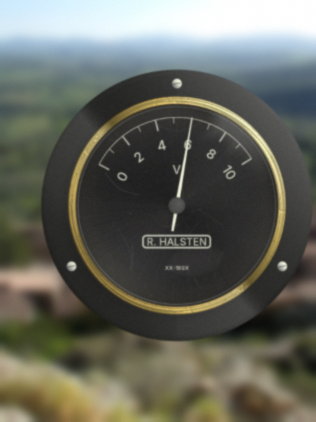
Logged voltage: 6 V
